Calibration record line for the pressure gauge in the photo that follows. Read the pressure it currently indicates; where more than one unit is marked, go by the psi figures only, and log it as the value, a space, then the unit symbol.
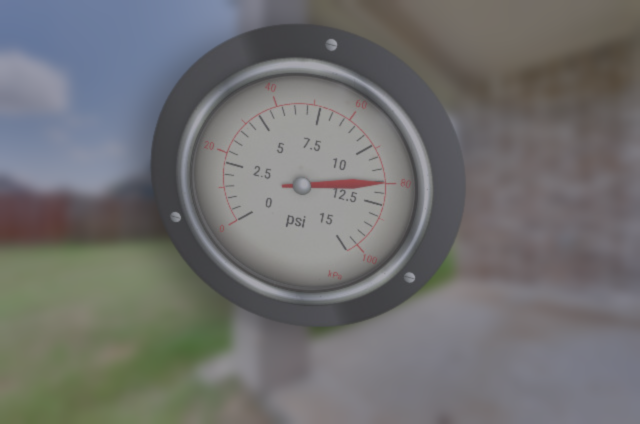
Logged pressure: 11.5 psi
